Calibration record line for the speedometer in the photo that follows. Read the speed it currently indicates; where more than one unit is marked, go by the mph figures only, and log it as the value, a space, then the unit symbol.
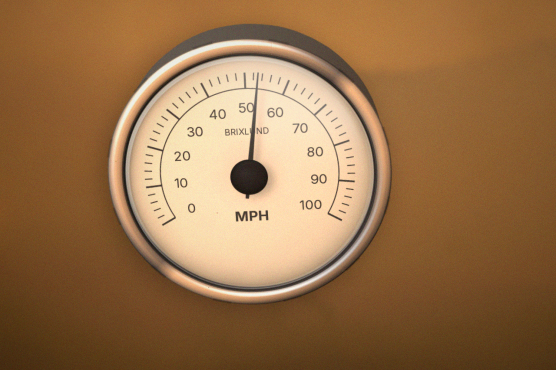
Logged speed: 53 mph
